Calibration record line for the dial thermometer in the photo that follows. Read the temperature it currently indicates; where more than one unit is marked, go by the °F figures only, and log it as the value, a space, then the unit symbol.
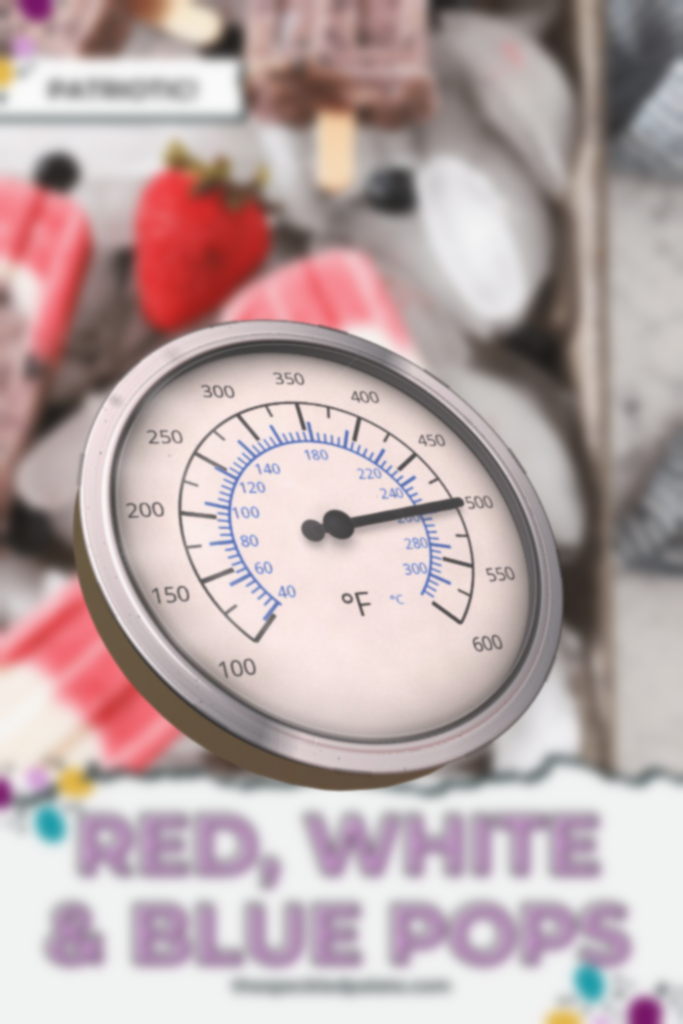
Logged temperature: 500 °F
